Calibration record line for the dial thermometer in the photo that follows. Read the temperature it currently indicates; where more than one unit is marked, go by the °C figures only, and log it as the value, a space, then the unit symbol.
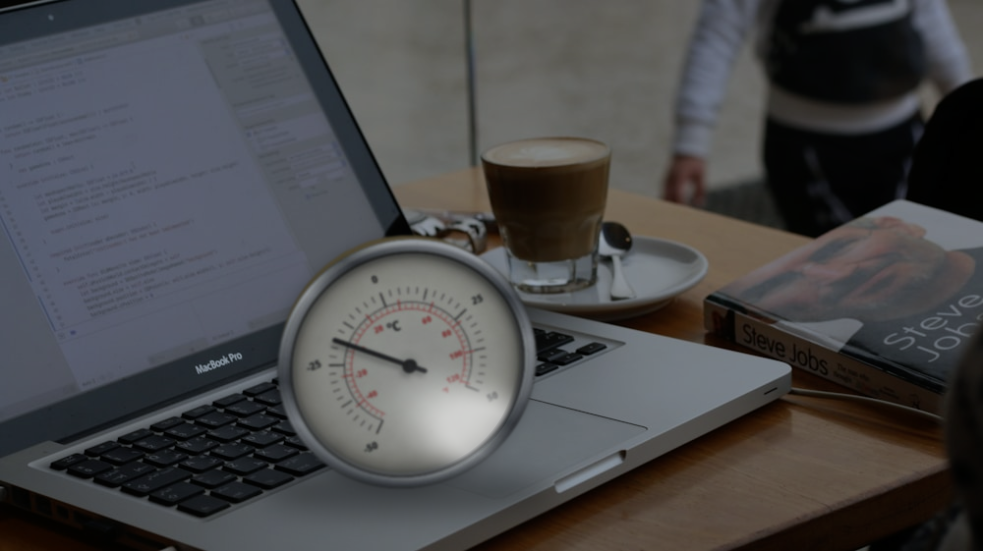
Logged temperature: -17.5 °C
